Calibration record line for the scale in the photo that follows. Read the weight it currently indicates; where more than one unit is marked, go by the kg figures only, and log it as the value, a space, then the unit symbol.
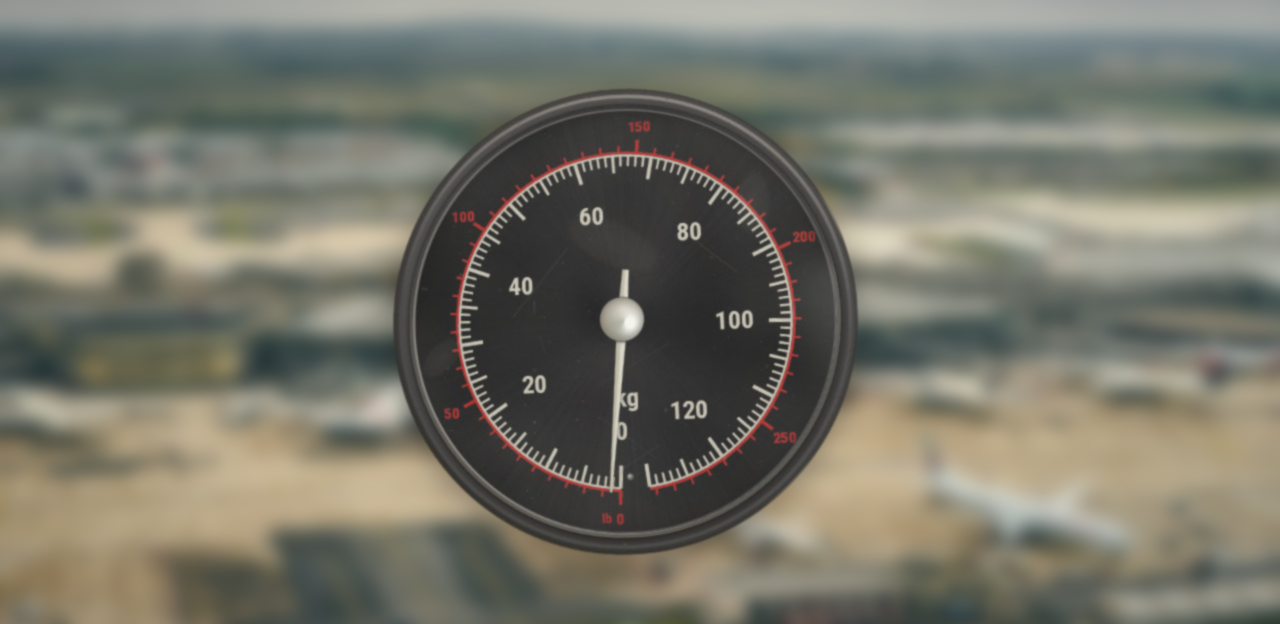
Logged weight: 1 kg
